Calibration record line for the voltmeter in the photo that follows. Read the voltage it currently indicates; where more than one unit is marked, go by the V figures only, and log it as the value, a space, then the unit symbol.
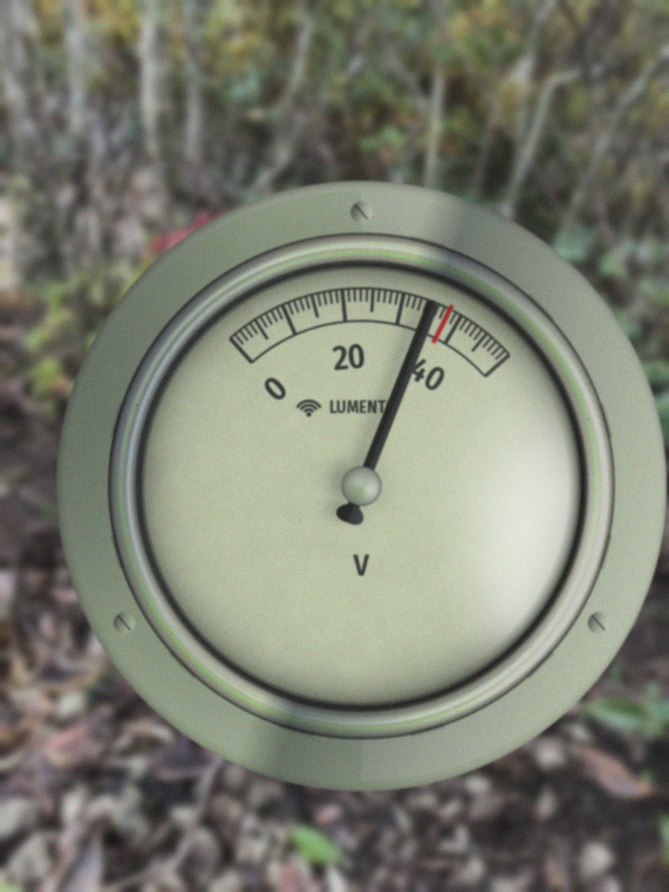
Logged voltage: 35 V
